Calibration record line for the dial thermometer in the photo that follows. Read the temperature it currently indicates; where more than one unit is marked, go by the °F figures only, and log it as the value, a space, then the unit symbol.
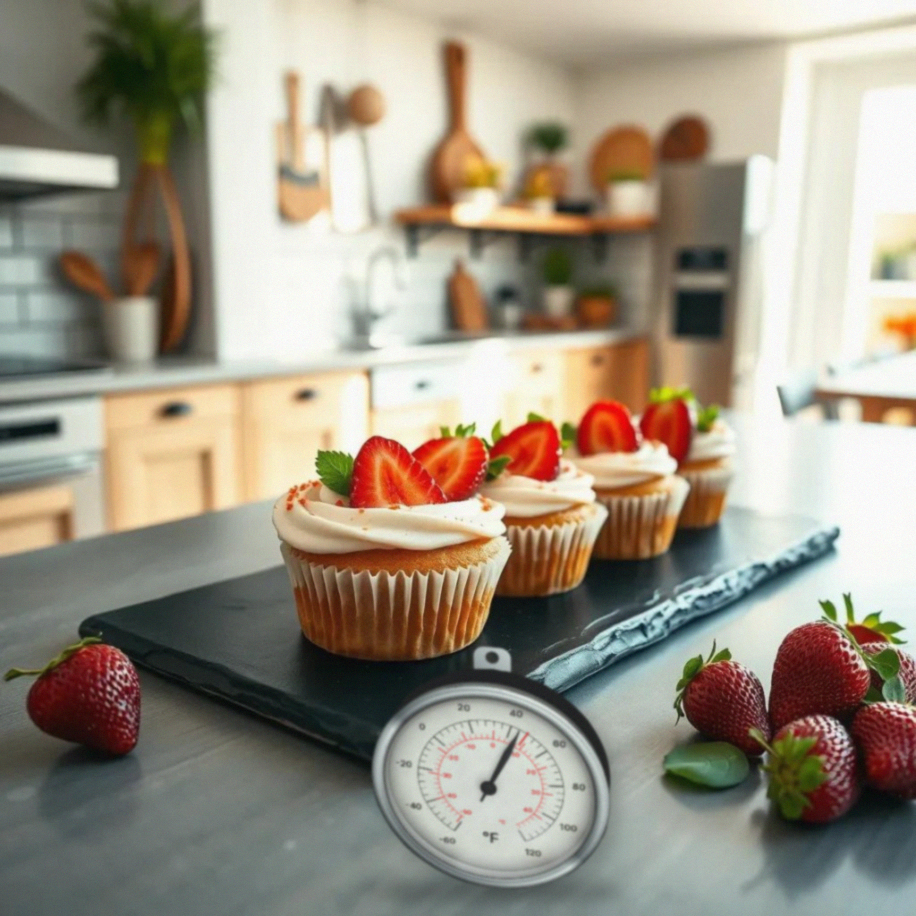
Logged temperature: 44 °F
